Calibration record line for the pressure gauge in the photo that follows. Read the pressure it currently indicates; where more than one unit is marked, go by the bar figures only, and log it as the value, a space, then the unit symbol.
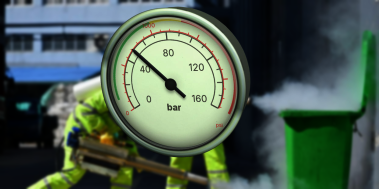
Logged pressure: 50 bar
